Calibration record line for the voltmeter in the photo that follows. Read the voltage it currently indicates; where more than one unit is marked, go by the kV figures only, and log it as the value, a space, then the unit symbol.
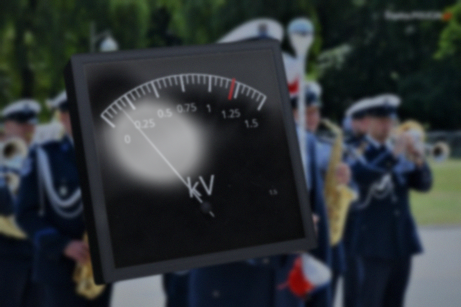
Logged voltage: 0.15 kV
